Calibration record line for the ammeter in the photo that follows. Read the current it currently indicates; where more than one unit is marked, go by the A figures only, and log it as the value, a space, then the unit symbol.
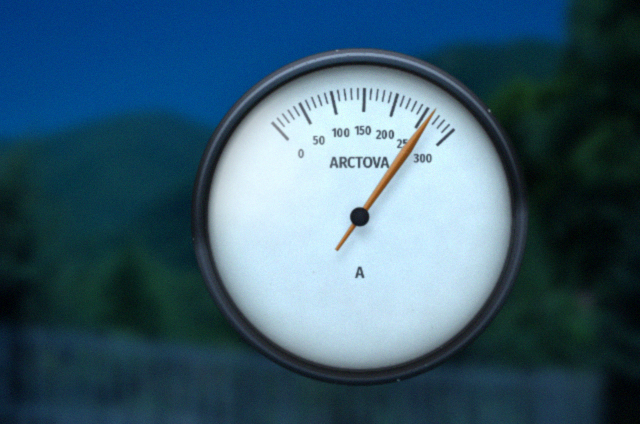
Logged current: 260 A
